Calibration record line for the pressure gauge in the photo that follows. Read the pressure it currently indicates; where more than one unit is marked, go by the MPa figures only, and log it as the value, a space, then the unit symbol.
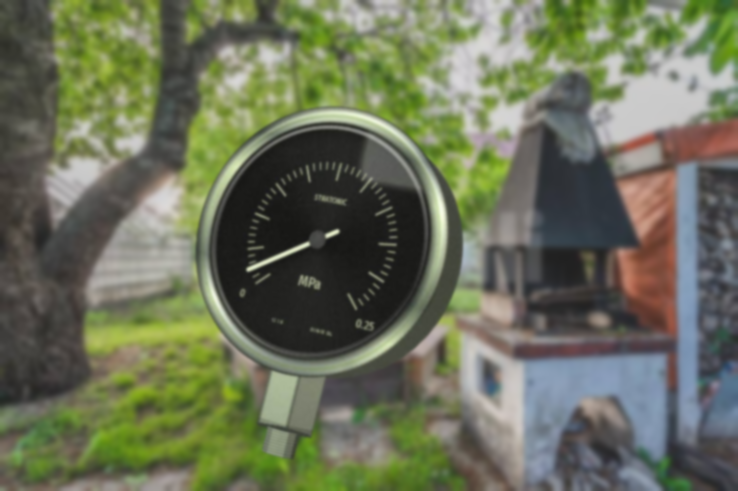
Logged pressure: 0.01 MPa
